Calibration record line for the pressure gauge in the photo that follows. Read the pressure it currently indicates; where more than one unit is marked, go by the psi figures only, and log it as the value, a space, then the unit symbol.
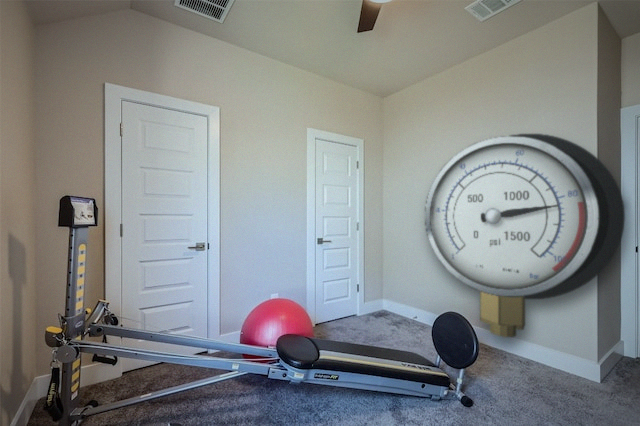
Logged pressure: 1200 psi
